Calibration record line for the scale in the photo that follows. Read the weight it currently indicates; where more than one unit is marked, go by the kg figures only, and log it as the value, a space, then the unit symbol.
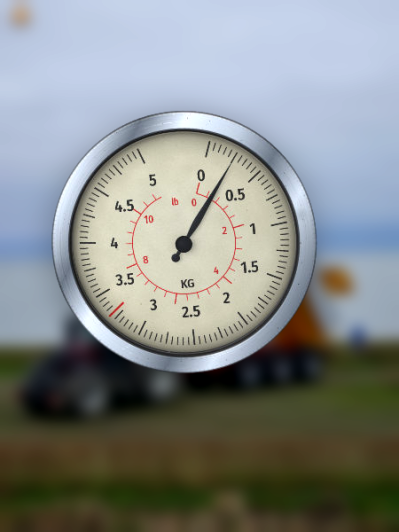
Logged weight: 0.25 kg
